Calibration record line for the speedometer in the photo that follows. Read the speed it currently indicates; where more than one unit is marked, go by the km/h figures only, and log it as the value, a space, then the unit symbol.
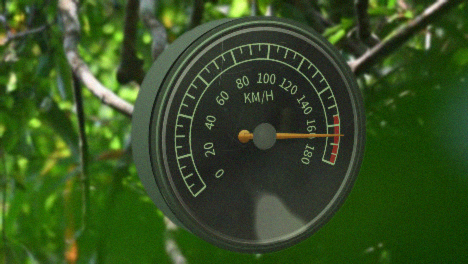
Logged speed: 165 km/h
